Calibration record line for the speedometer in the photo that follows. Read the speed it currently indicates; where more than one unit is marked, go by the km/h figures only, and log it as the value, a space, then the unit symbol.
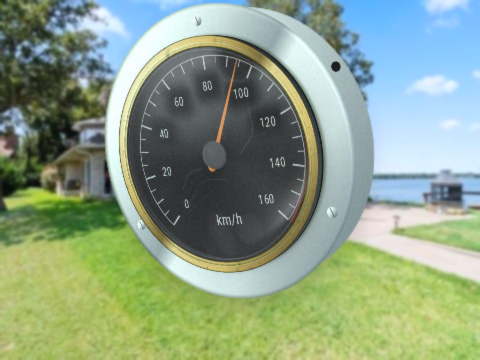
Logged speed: 95 km/h
